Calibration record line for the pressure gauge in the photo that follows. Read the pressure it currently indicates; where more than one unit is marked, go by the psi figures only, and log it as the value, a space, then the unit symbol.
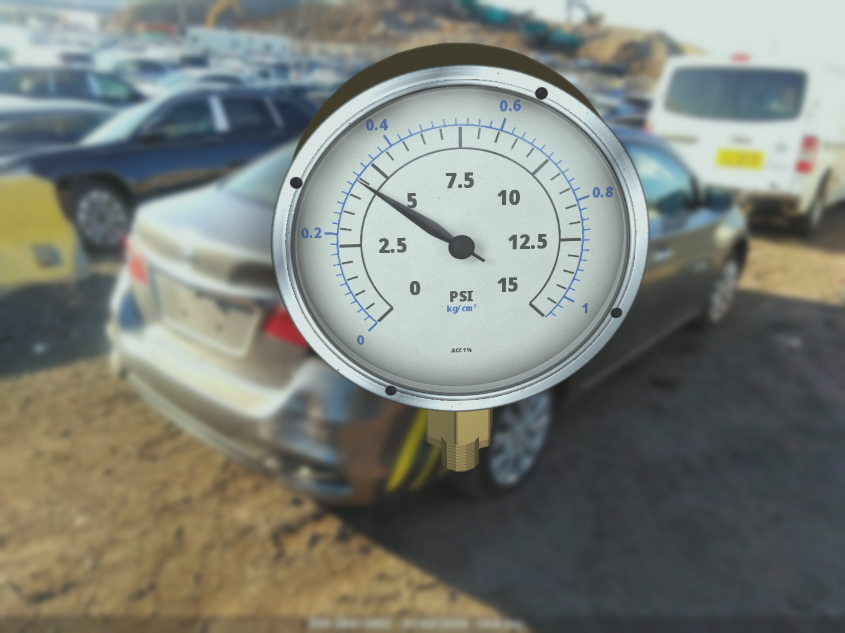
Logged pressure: 4.5 psi
